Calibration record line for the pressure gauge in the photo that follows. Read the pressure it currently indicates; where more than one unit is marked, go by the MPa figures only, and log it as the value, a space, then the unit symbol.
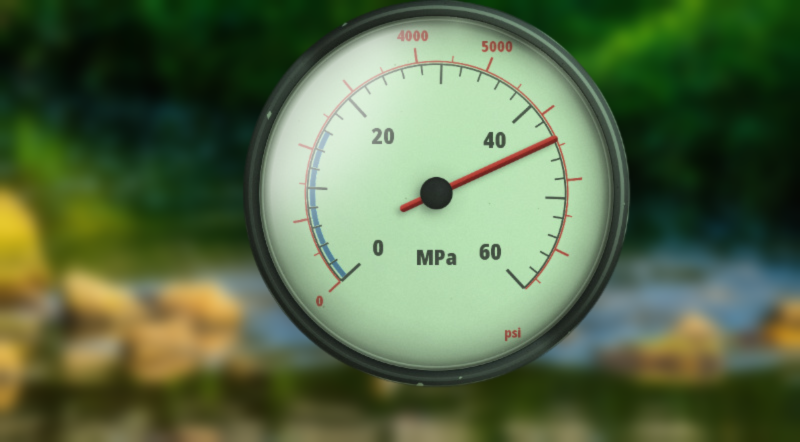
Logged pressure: 44 MPa
